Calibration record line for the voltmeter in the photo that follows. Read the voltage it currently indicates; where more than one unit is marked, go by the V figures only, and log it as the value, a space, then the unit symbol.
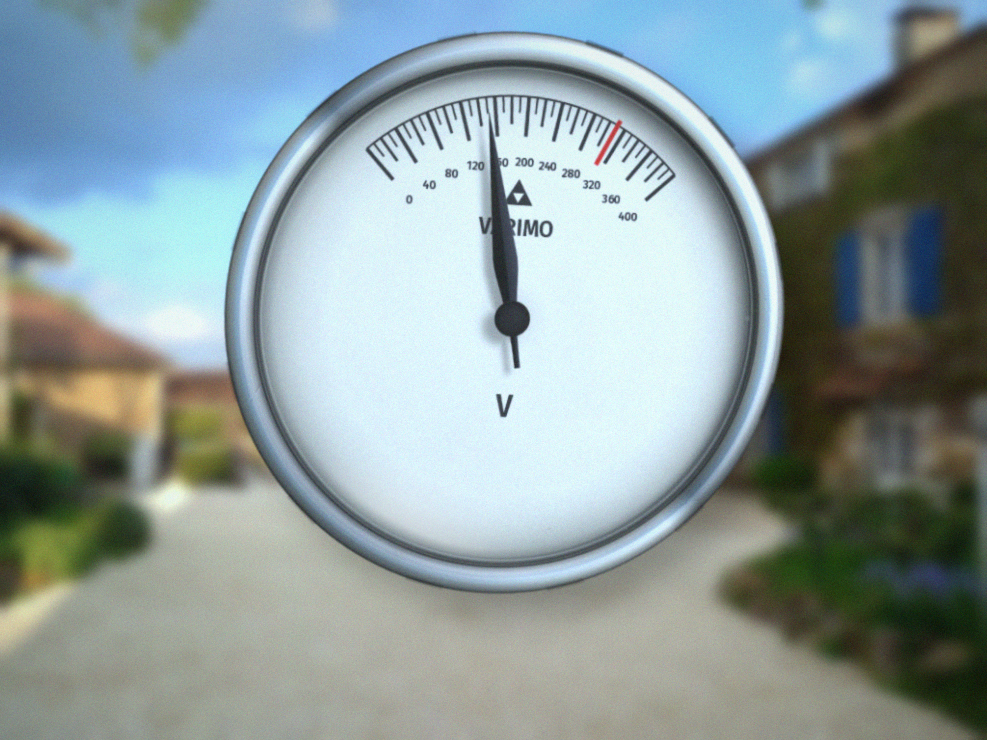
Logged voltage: 150 V
